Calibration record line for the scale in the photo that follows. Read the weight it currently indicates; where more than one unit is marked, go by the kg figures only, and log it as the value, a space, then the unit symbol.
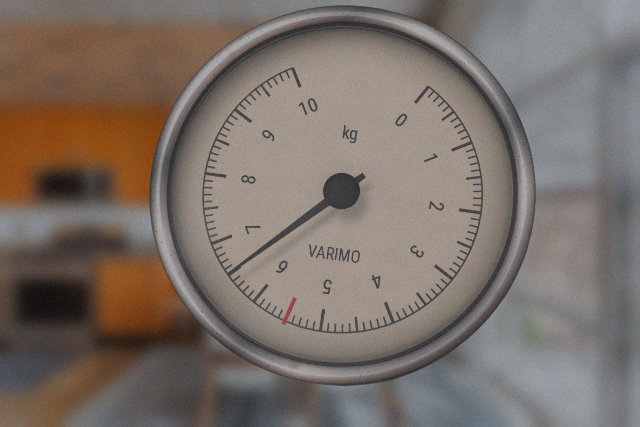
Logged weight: 6.5 kg
